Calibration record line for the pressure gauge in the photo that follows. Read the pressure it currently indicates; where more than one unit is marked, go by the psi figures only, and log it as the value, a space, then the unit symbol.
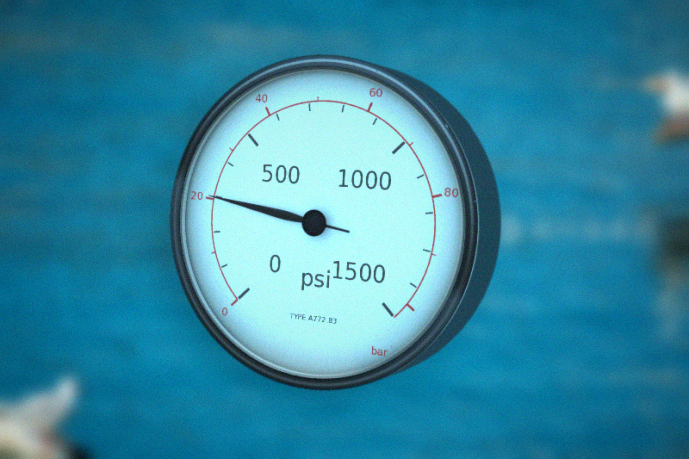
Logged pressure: 300 psi
